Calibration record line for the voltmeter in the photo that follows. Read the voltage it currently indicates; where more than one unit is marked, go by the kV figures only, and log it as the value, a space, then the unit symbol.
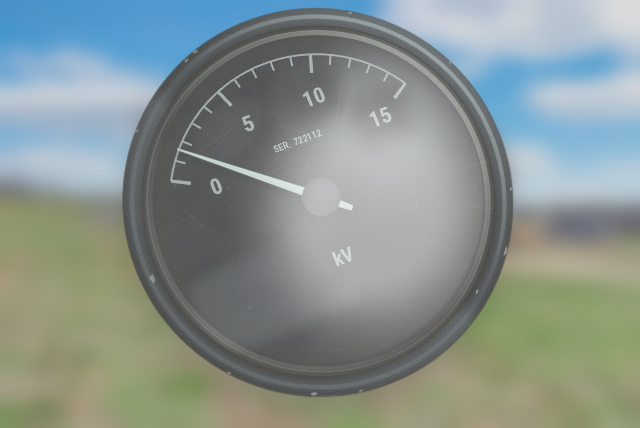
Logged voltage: 1.5 kV
